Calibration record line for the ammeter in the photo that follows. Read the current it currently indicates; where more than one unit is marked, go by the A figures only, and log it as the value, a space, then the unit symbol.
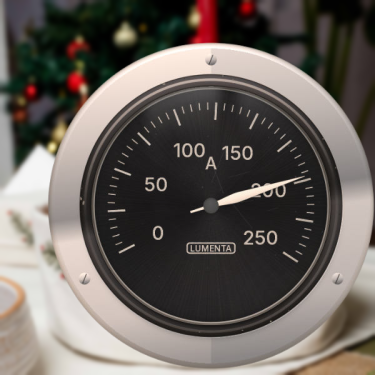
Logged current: 197.5 A
